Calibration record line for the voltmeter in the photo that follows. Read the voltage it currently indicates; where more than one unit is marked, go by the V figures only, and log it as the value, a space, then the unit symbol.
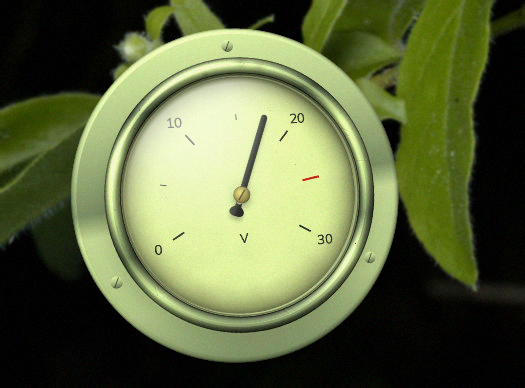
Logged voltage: 17.5 V
